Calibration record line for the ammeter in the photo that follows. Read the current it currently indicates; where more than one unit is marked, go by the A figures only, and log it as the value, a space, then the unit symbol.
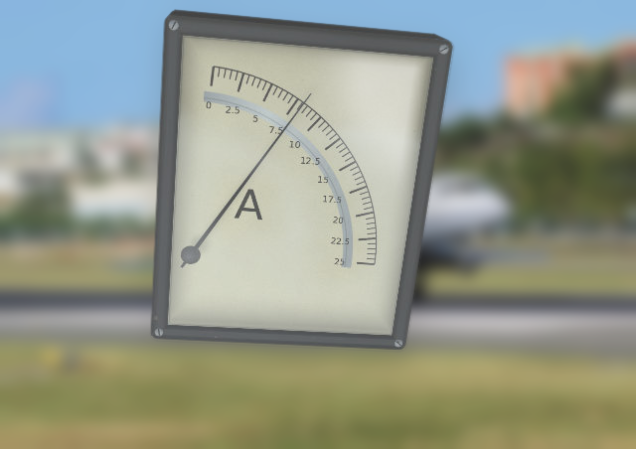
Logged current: 8 A
